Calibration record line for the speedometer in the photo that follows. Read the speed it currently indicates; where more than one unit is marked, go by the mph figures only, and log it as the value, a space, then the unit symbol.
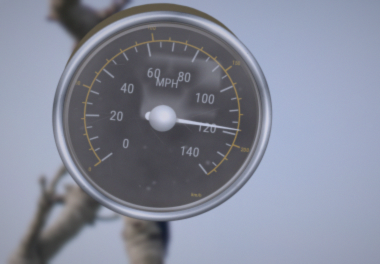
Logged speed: 117.5 mph
